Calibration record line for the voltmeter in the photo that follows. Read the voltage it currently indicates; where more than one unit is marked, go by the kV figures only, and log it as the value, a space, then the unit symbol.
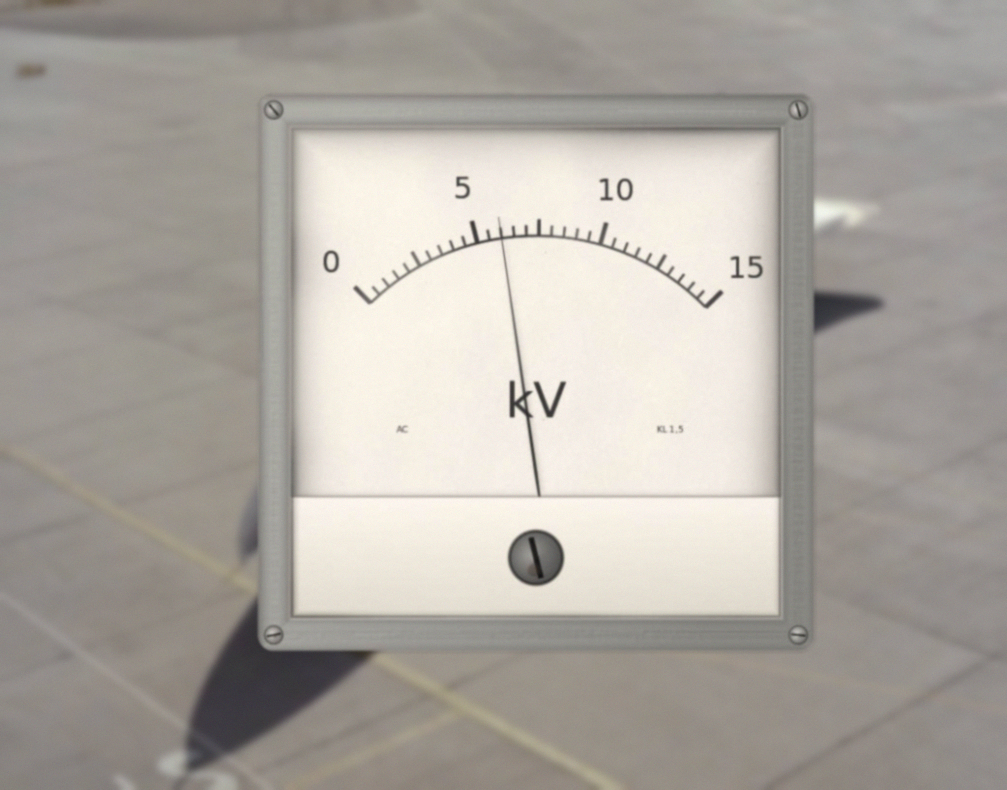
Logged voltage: 6 kV
